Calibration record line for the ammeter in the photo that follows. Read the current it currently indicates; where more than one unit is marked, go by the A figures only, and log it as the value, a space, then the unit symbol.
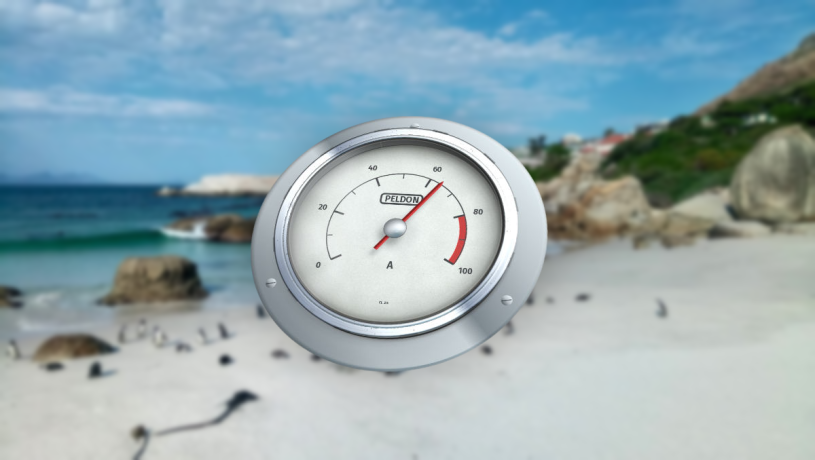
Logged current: 65 A
